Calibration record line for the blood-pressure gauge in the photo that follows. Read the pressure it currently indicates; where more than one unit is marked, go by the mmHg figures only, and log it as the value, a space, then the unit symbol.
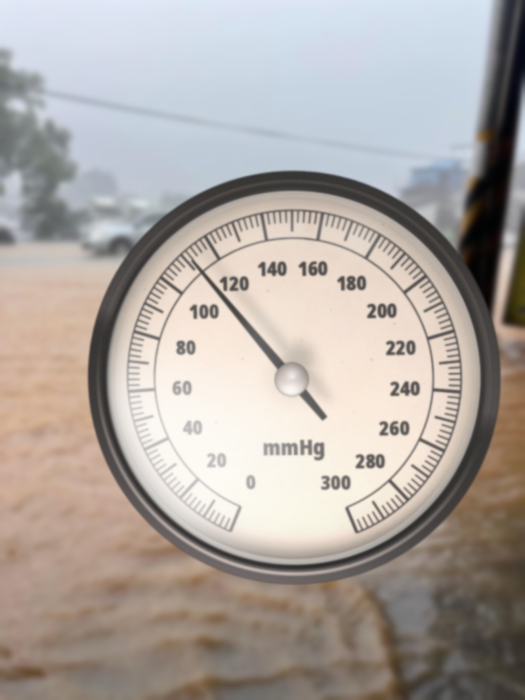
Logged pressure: 112 mmHg
